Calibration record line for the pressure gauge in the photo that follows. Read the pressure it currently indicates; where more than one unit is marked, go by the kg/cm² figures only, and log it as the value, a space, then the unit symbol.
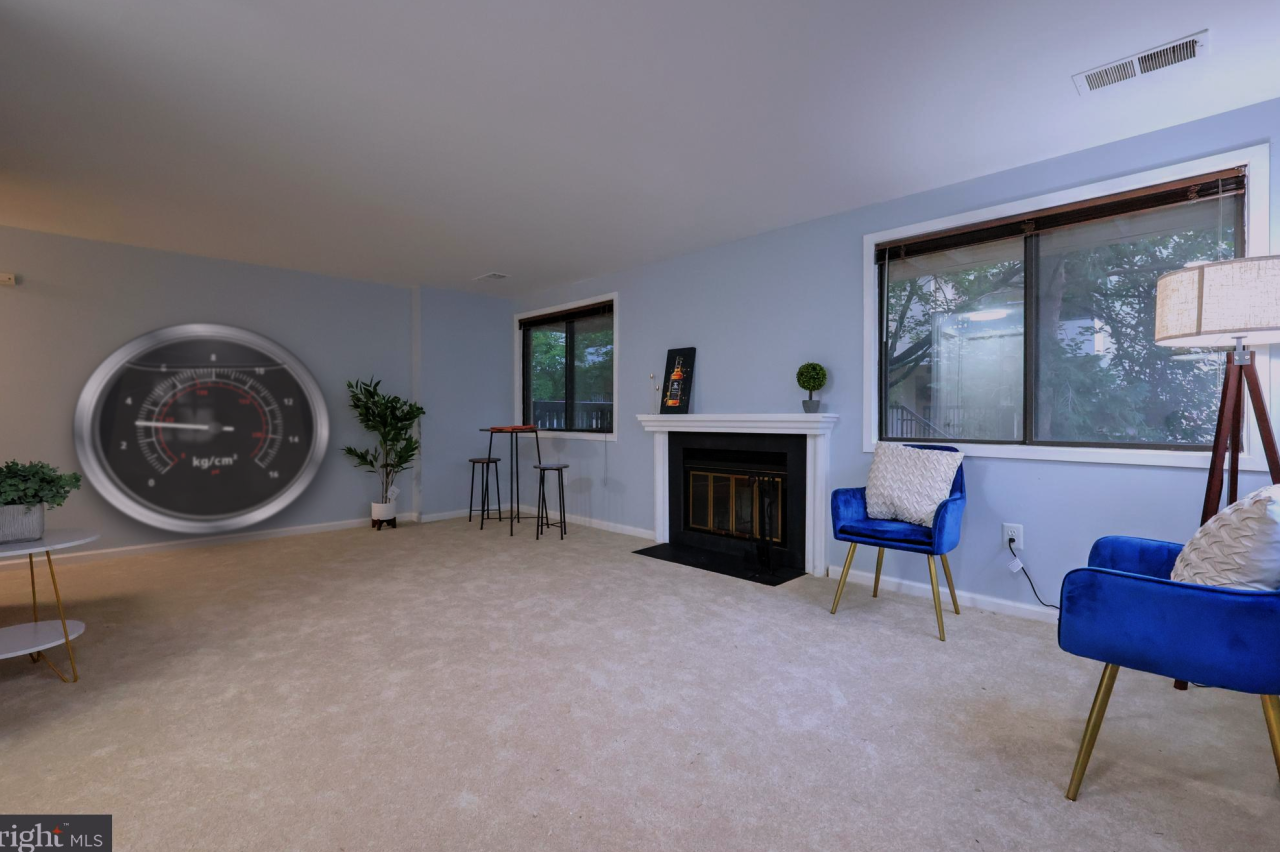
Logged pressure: 3 kg/cm²
